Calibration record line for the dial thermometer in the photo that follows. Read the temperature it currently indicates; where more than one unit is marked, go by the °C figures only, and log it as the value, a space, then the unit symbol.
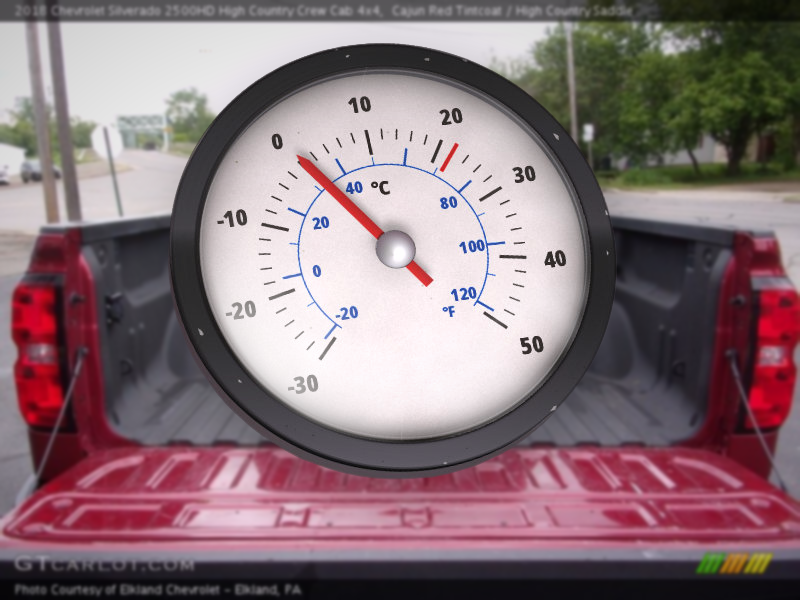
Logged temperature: 0 °C
